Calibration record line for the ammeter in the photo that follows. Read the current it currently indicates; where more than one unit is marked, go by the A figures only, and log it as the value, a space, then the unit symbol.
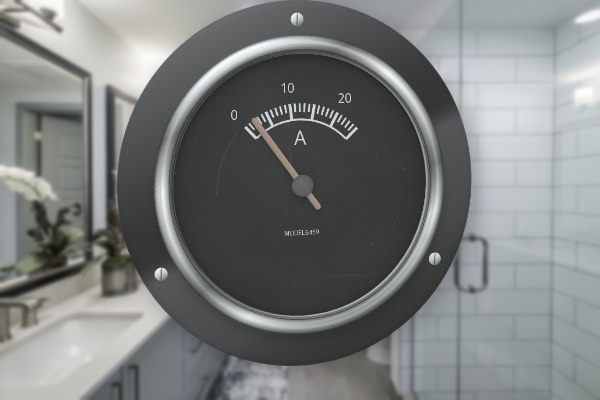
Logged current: 2 A
